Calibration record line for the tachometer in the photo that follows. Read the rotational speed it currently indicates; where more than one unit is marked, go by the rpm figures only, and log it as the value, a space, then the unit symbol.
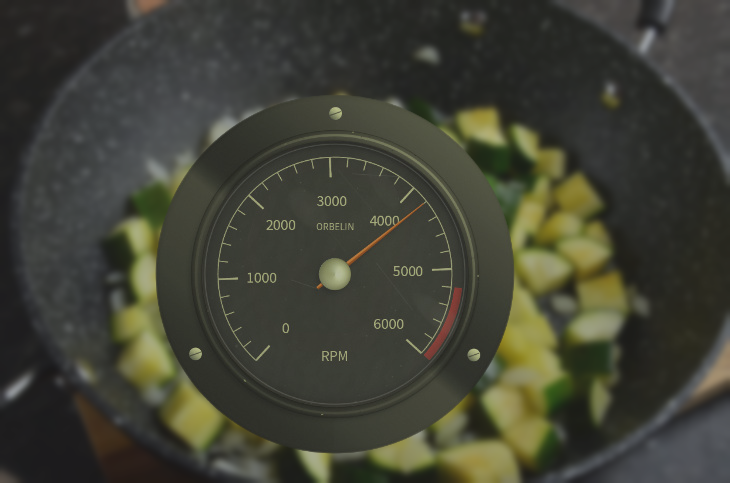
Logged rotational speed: 4200 rpm
